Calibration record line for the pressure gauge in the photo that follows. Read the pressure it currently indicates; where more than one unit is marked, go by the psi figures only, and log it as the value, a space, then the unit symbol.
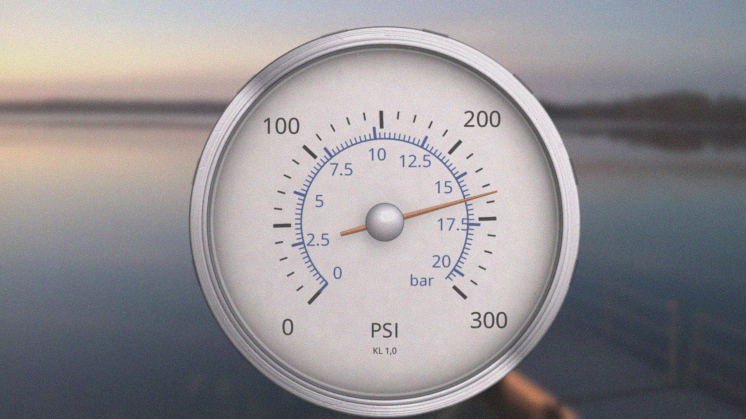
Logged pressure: 235 psi
